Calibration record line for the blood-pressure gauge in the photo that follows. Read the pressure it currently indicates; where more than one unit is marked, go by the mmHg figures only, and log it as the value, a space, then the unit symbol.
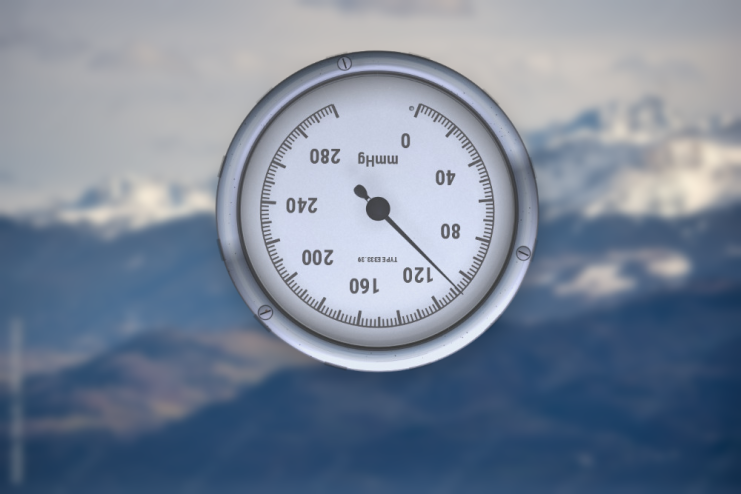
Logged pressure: 108 mmHg
